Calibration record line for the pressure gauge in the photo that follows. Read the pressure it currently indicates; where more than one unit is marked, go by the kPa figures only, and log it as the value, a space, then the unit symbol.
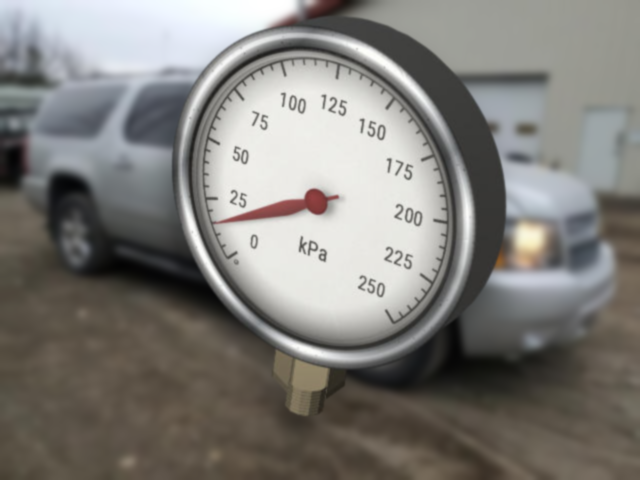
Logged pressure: 15 kPa
